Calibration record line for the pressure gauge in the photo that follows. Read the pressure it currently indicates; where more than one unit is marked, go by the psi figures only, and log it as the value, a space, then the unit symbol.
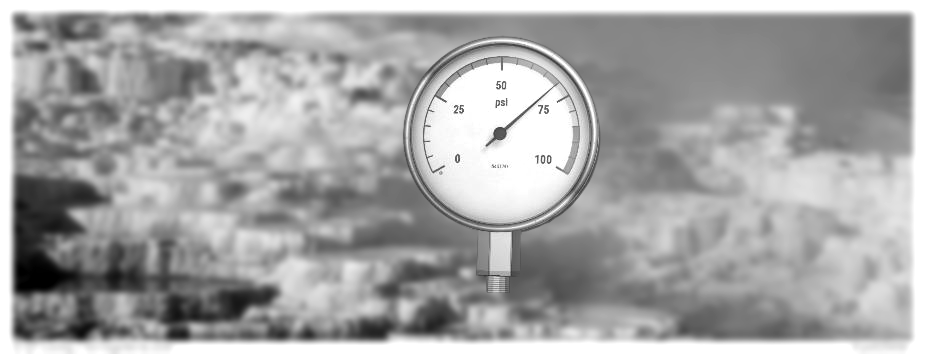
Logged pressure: 70 psi
